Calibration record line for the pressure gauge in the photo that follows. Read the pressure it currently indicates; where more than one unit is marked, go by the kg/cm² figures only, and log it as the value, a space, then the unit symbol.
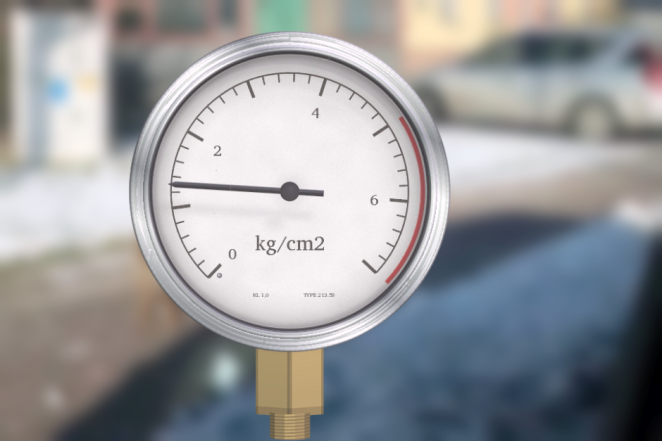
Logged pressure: 1.3 kg/cm²
